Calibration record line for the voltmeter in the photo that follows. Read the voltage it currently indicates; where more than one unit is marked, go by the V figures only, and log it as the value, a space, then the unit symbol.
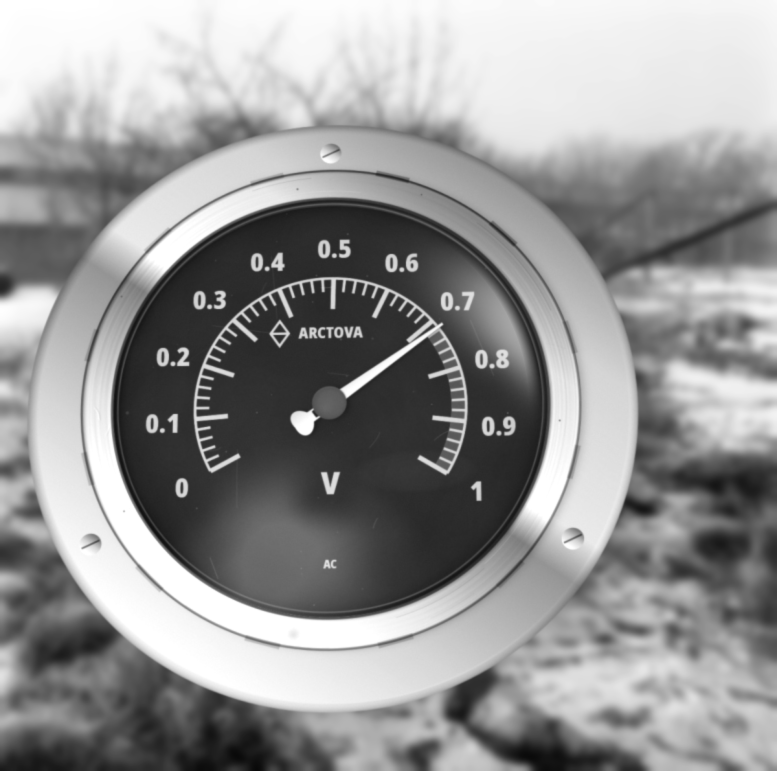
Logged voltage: 0.72 V
